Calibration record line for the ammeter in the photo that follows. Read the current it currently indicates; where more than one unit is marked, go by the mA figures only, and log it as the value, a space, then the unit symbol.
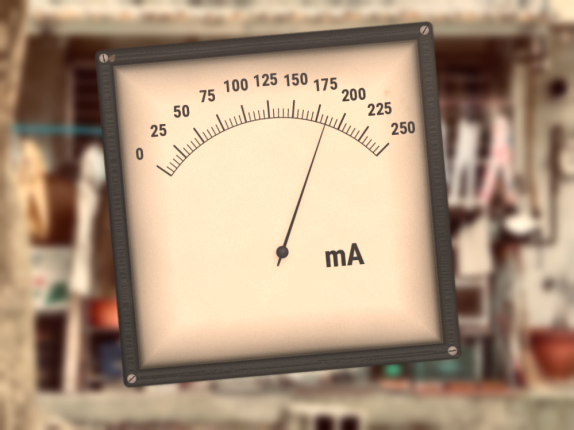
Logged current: 185 mA
